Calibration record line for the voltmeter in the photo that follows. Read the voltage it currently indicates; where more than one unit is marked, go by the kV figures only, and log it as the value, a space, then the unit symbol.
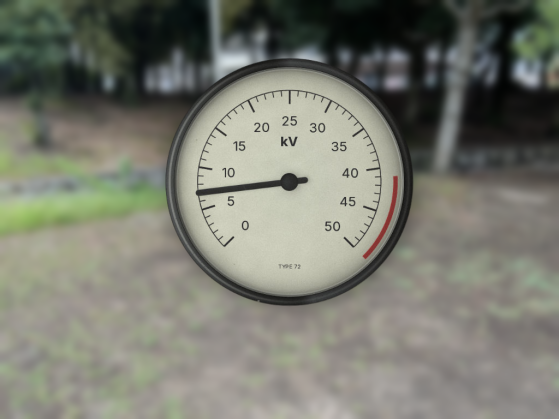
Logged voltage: 7 kV
